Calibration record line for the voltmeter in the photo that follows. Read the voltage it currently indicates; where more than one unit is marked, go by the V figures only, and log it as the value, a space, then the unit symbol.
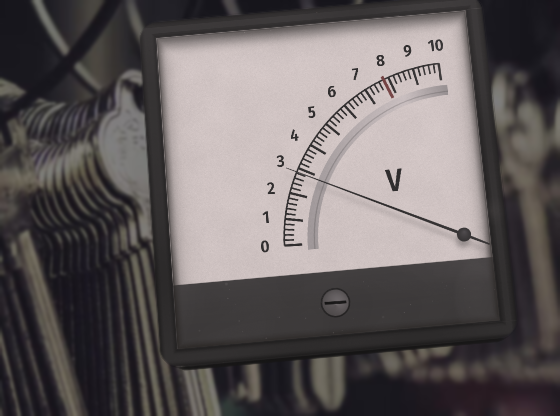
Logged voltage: 2.8 V
